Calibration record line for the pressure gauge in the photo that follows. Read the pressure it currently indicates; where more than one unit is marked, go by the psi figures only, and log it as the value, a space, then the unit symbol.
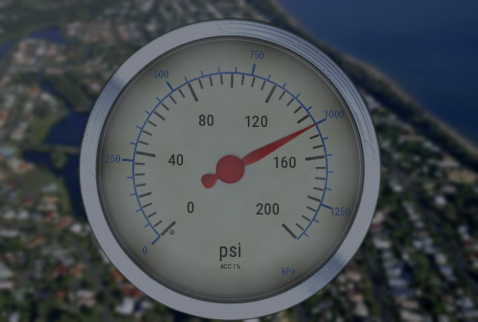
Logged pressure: 145 psi
